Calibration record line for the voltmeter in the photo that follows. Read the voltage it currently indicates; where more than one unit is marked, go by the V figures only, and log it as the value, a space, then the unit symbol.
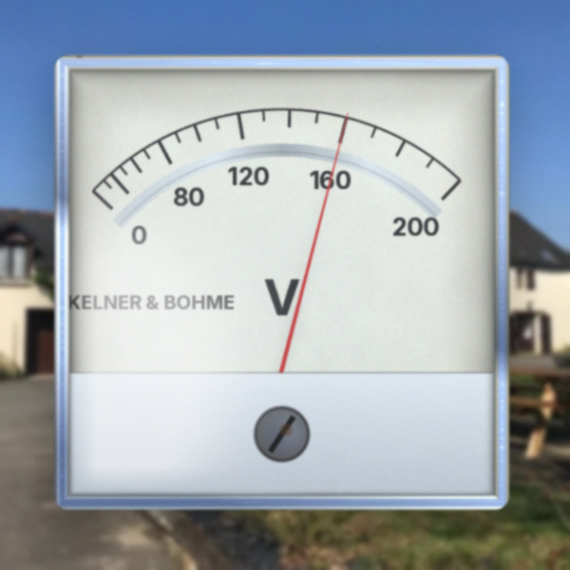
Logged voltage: 160 V
